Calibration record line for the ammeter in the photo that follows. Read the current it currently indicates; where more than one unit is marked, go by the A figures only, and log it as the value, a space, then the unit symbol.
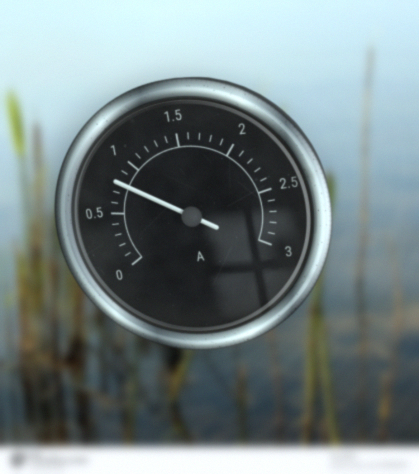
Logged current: 0.8 A
